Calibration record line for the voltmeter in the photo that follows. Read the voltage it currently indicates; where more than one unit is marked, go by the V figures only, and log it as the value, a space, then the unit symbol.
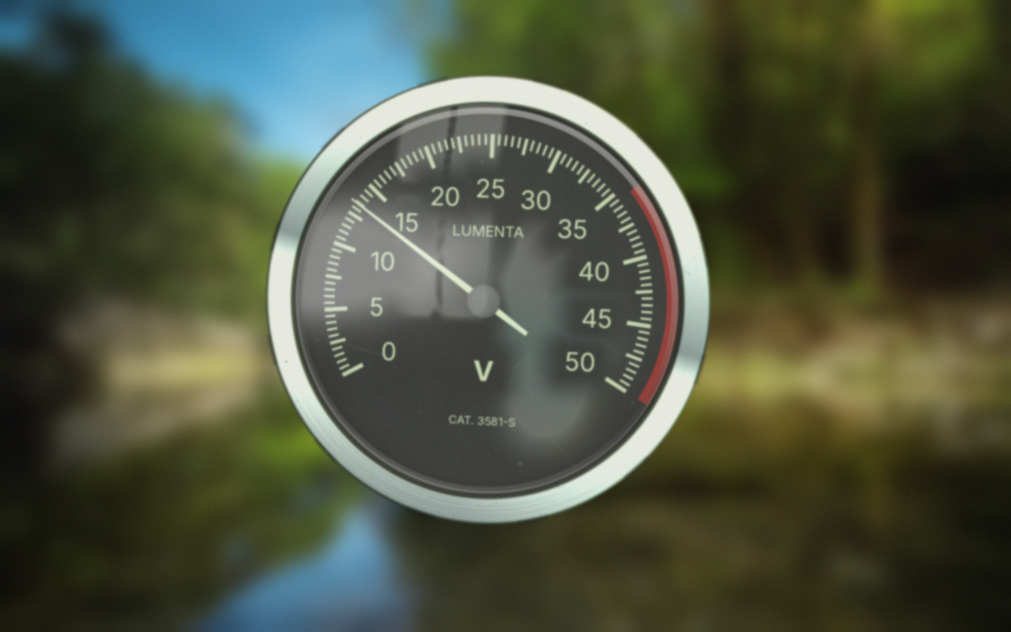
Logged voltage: 13.5 V
